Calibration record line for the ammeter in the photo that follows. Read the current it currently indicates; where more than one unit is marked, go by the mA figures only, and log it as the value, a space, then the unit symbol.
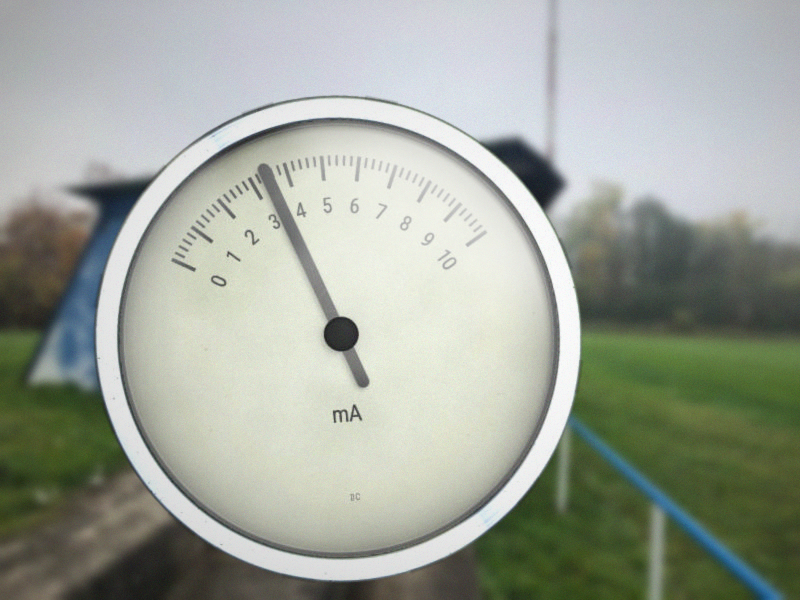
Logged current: 3.4 mA
